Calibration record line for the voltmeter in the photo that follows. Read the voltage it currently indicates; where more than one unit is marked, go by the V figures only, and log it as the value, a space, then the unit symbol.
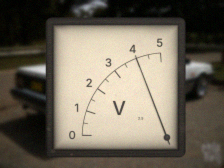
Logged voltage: 4 V
